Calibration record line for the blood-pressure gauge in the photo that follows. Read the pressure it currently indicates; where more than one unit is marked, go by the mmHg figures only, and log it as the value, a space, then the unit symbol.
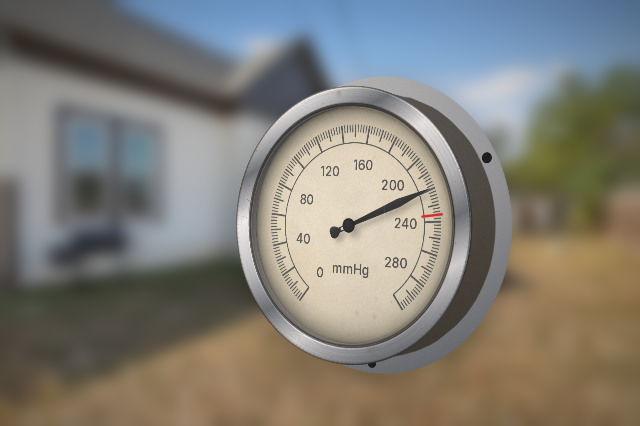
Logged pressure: 220 mmHg
